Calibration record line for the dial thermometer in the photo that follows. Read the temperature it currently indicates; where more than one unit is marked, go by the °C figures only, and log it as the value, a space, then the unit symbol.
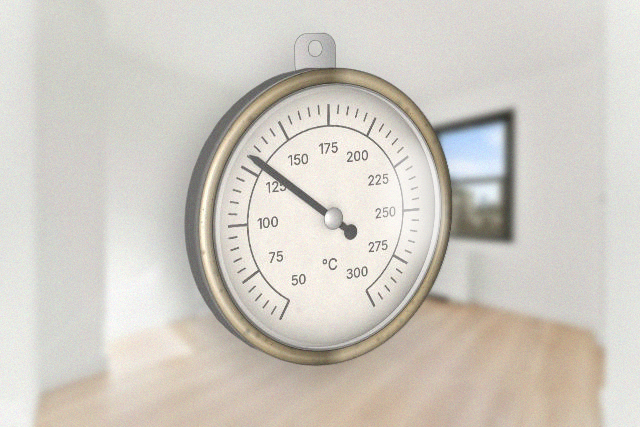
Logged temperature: 130 °C
